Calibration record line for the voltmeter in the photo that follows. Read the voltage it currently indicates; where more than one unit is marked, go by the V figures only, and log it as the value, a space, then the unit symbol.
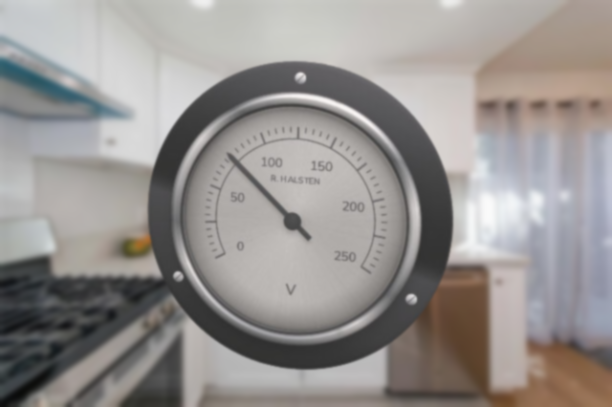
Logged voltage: 75 V
